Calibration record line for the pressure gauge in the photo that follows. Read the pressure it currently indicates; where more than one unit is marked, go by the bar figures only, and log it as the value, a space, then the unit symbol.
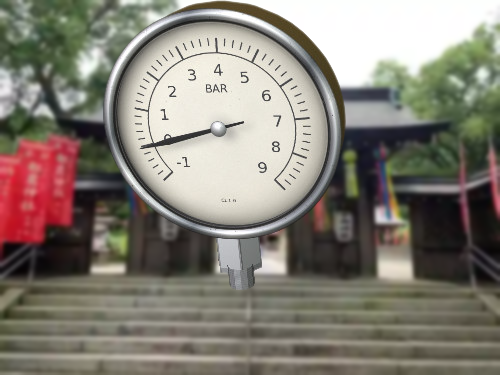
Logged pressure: 0 bar
